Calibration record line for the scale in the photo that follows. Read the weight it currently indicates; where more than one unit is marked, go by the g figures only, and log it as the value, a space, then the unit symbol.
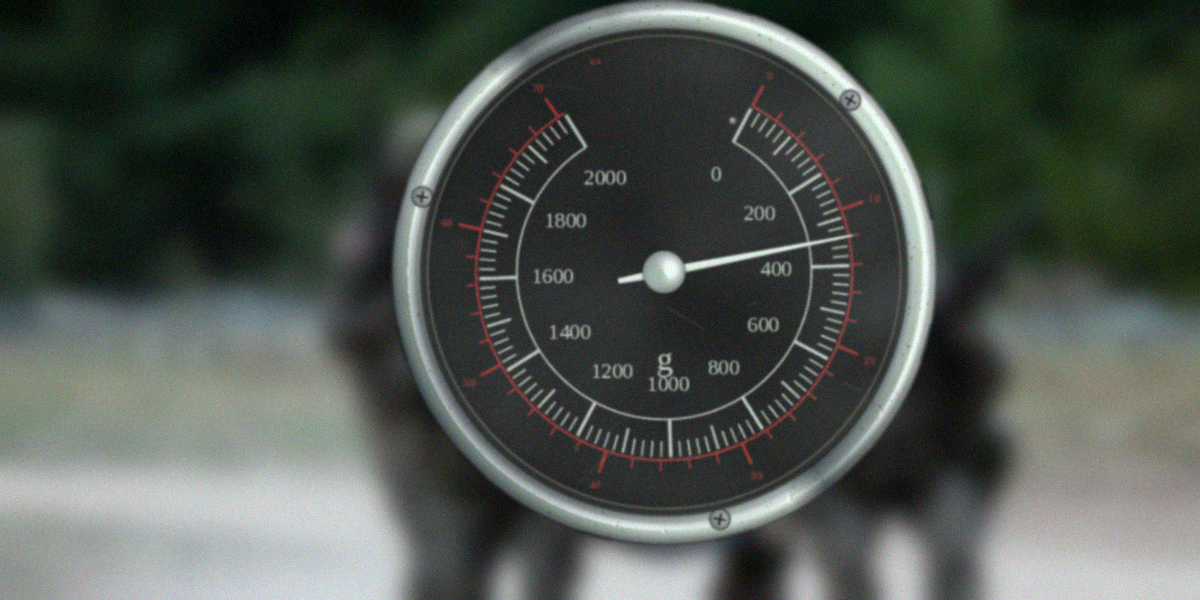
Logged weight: 340 g
